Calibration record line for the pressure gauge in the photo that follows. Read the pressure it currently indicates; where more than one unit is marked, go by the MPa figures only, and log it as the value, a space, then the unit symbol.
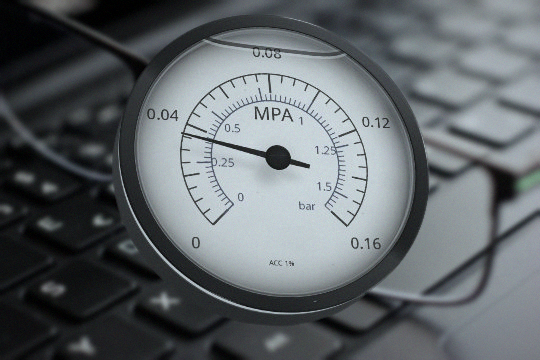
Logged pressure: 0.035 MPa
